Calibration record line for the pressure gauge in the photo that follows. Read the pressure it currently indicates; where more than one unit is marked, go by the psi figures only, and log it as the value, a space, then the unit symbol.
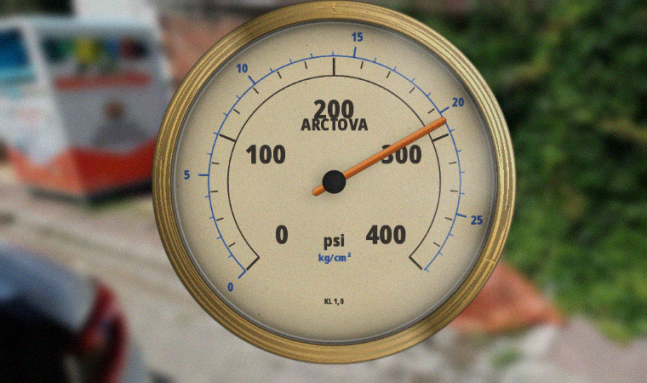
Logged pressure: 290 psi
